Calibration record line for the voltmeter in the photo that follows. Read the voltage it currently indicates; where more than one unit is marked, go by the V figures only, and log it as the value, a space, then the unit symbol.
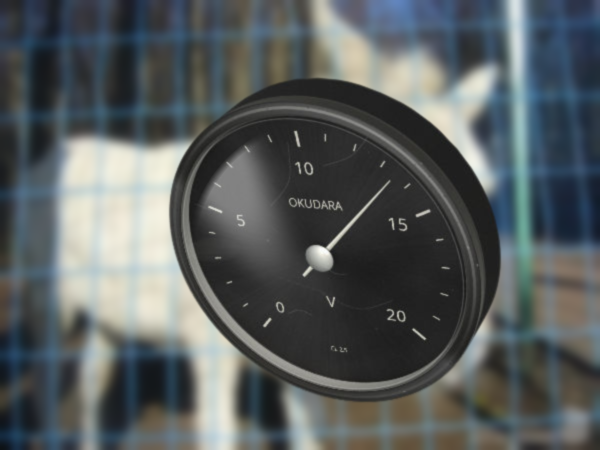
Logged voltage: 13.5 V
